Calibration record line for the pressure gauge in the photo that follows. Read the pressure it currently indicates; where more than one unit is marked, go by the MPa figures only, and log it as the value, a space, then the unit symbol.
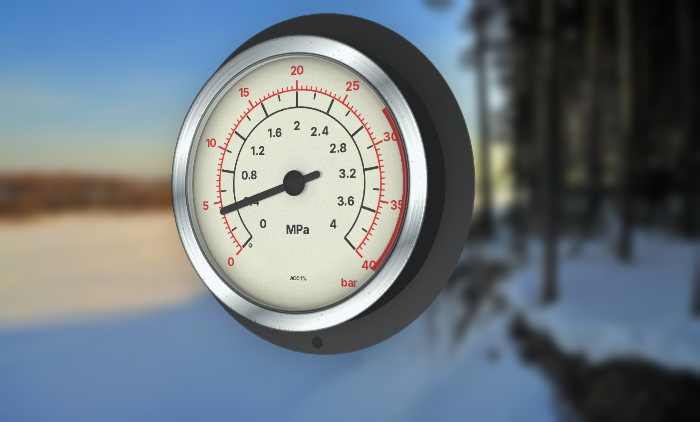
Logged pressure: 0.4 MPa
